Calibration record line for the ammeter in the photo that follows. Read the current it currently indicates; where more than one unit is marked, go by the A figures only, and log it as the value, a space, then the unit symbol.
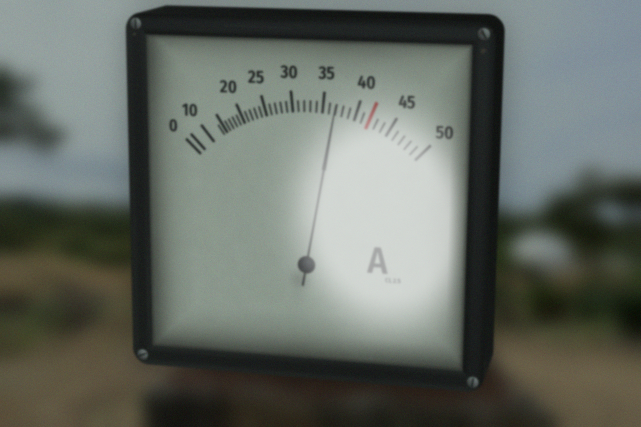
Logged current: 37 A
